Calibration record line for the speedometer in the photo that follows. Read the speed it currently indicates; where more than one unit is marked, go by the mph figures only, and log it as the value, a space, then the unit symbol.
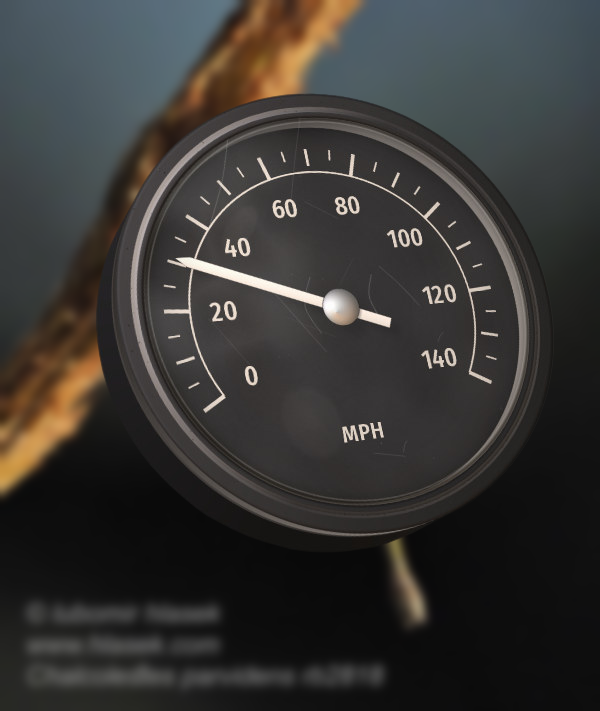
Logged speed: 30 mph
